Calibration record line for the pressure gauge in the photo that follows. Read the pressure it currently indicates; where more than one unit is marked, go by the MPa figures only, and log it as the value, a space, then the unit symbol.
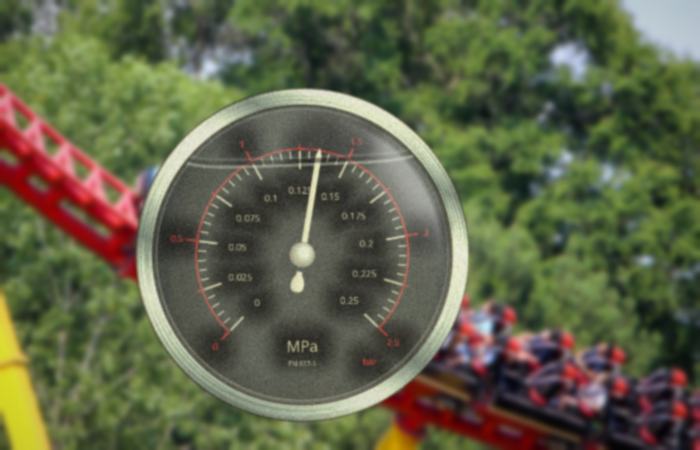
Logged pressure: 0.135 MPa
